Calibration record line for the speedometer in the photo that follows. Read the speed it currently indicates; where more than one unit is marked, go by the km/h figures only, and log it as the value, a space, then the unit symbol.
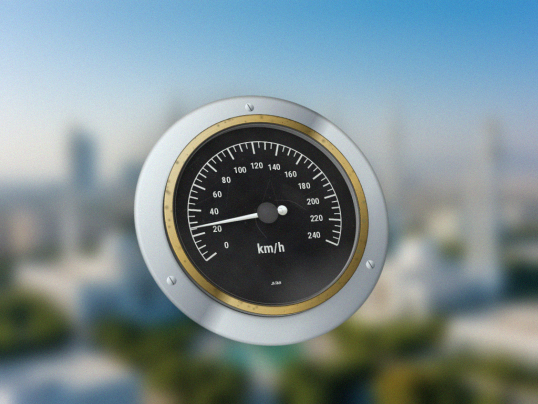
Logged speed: 25 km/h
